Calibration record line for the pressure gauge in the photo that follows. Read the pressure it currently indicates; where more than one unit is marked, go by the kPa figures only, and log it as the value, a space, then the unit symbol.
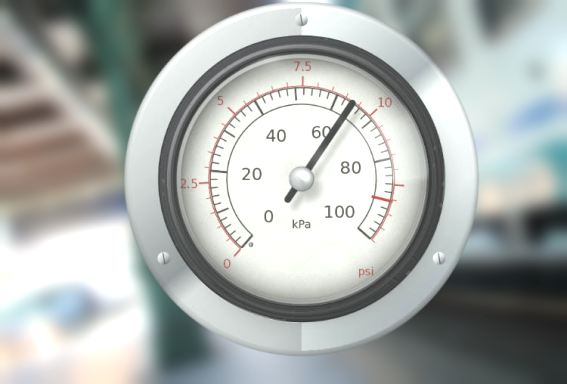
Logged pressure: 64 kPa
